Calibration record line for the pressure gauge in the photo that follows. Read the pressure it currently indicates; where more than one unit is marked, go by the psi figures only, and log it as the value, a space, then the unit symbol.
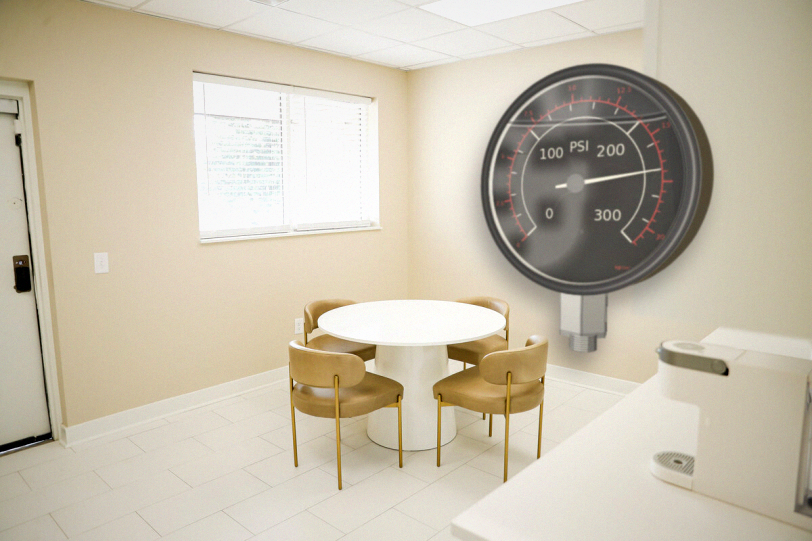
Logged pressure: 240 psi
